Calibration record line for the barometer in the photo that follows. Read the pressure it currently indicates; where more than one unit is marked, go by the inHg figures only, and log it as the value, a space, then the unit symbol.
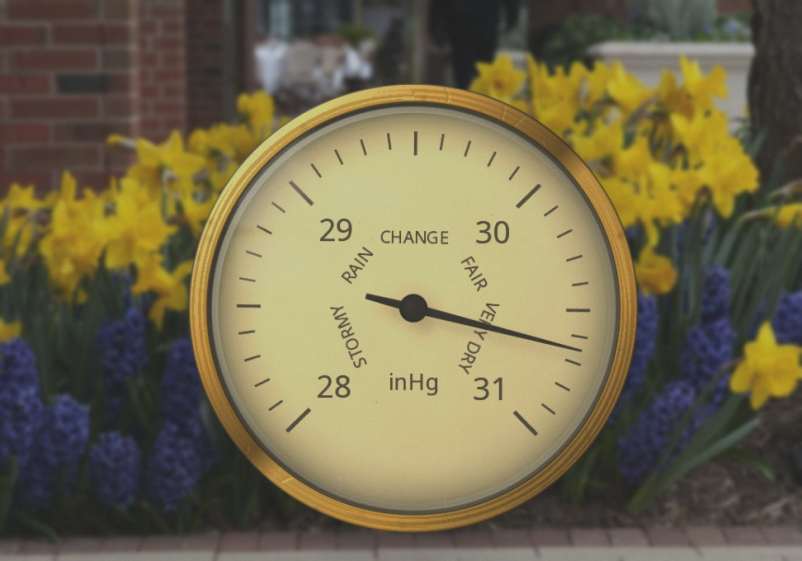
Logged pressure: 30.65 inHg
